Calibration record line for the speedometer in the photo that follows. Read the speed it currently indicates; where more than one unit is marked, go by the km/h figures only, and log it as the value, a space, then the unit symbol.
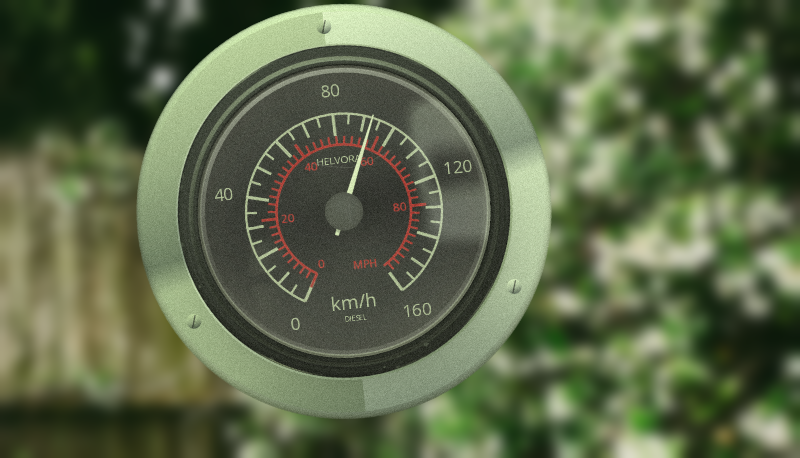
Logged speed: 92.5 km/h
